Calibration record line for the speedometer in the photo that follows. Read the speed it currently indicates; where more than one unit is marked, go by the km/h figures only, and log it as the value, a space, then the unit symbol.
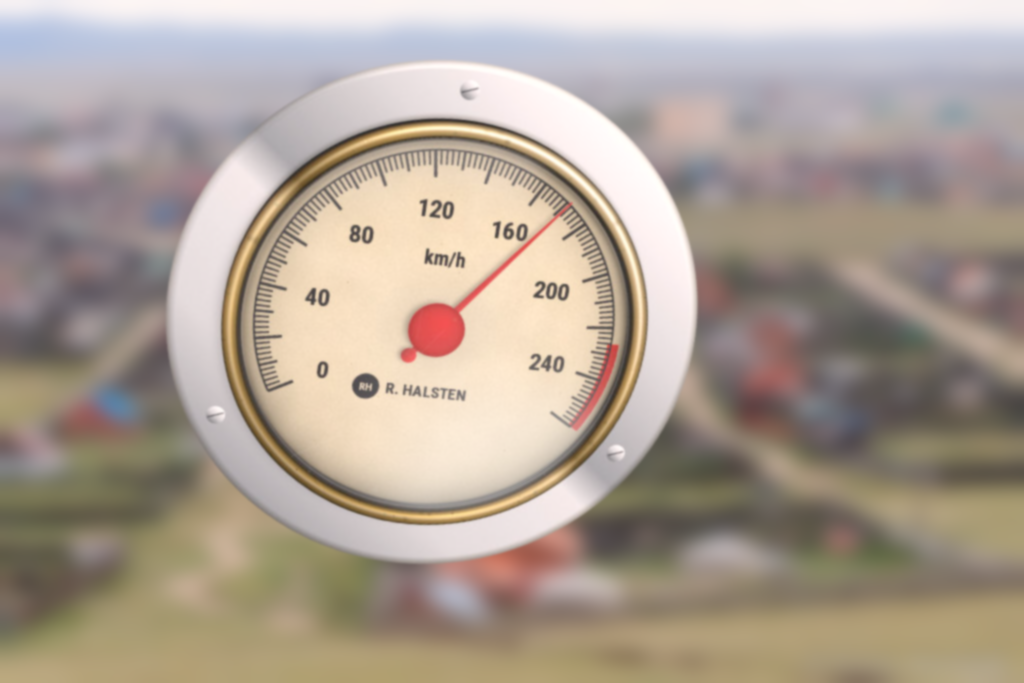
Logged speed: 170 km/h
